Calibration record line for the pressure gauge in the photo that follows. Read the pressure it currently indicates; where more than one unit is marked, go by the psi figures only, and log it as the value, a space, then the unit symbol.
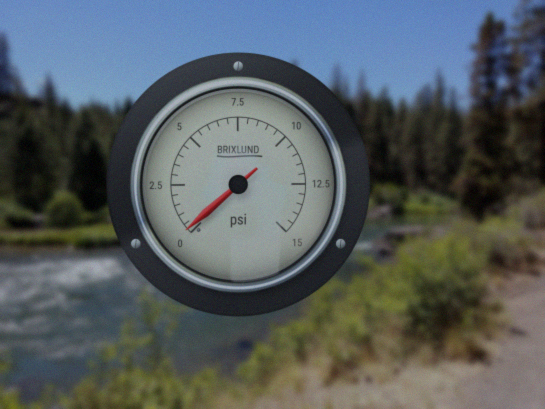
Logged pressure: 0.25 psi
